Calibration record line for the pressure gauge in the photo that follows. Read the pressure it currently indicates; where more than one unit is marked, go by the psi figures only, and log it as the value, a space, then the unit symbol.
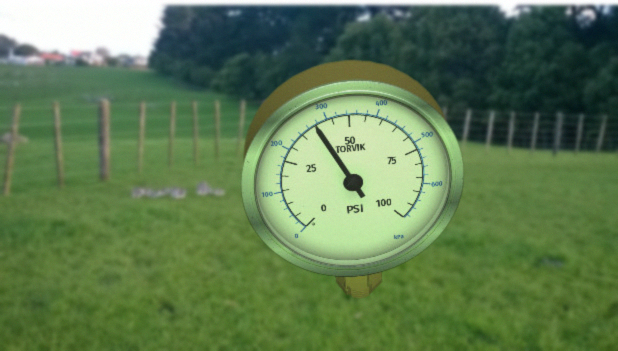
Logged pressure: 40 psi
